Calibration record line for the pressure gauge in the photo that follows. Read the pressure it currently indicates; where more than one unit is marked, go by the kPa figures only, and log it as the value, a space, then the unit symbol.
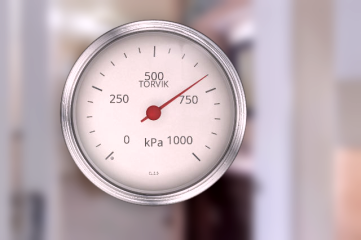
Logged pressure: 700 kPa
